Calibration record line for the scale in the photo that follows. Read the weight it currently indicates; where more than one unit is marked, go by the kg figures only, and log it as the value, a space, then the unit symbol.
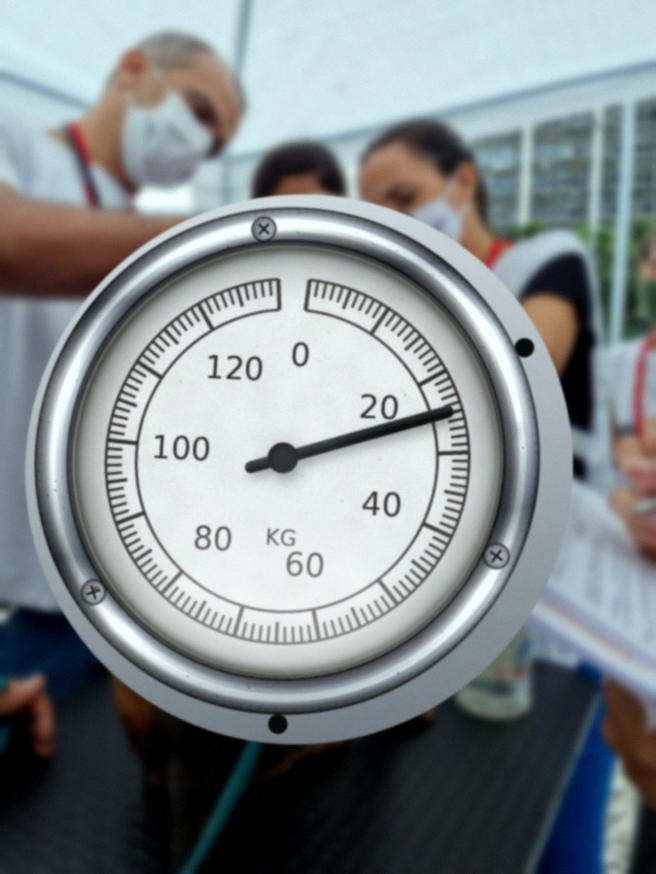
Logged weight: 25 kg
